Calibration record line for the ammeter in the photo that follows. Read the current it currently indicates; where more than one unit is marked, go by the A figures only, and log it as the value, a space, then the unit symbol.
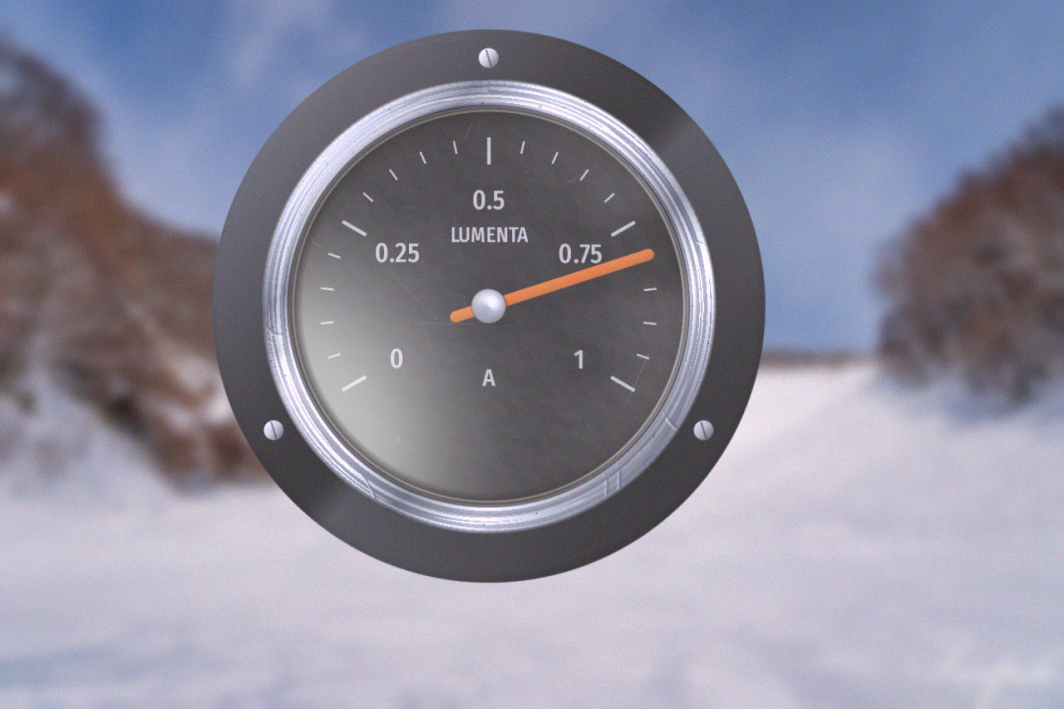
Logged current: 0.8 A
